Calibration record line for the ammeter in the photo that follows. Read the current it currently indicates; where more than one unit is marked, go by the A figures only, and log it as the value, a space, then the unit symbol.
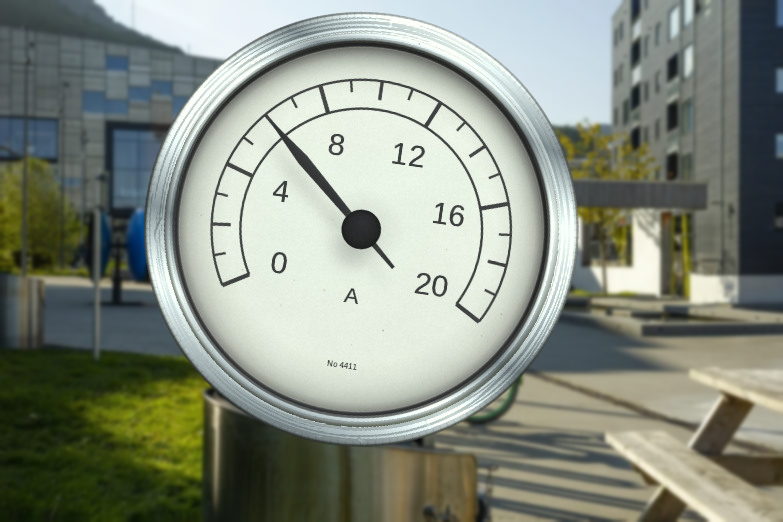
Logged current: 6 A
